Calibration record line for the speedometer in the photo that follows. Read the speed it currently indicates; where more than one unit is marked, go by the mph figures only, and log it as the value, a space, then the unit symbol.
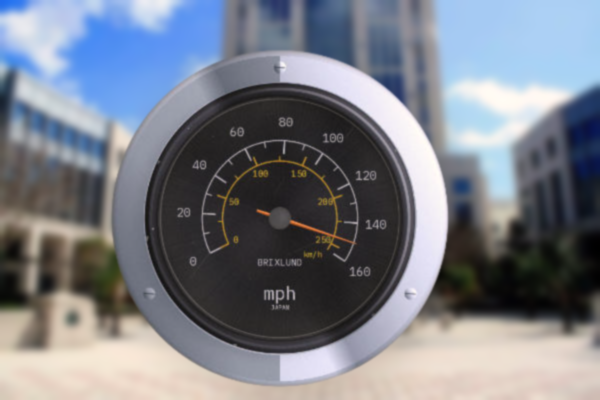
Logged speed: 150 mph
